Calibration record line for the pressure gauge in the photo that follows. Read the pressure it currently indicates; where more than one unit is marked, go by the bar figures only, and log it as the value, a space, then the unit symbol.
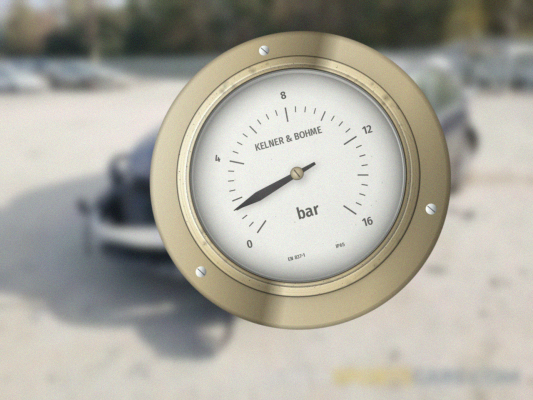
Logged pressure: 1.5 bar
